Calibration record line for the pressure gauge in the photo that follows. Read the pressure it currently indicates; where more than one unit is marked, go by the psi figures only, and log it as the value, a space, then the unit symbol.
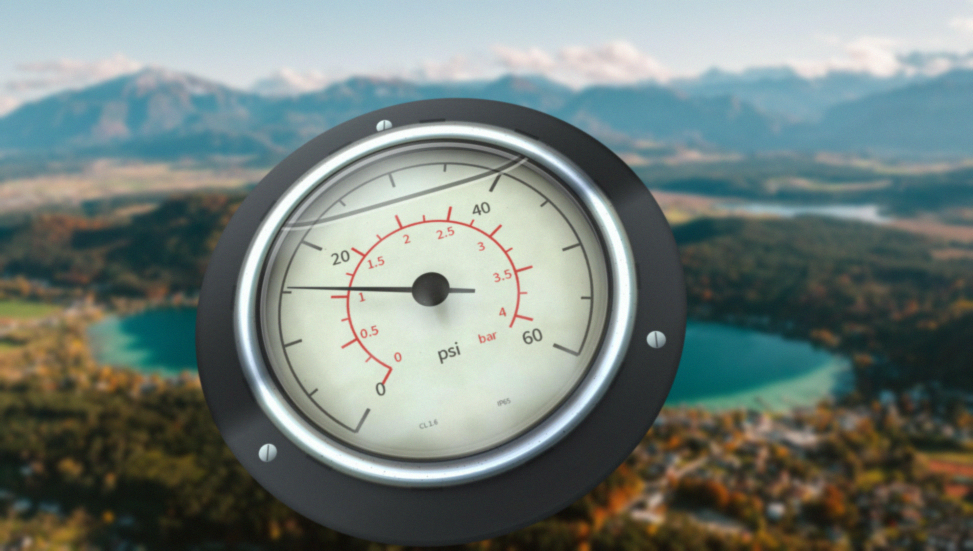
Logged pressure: 15 psi
